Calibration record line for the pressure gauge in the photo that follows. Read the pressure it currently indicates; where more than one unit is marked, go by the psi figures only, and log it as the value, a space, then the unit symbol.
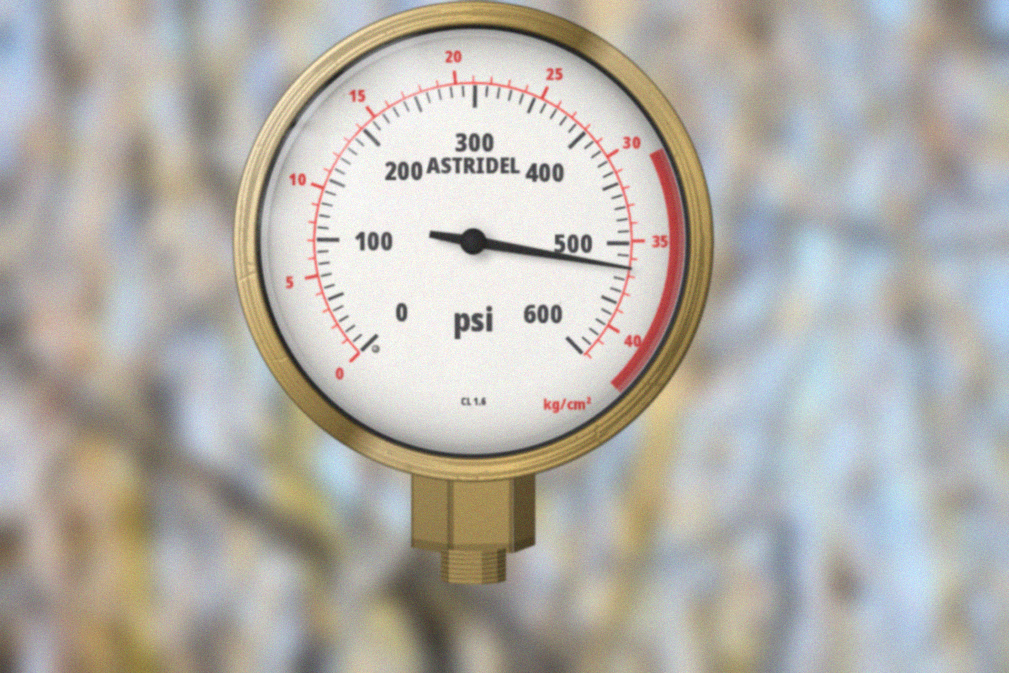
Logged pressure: 520 psi
